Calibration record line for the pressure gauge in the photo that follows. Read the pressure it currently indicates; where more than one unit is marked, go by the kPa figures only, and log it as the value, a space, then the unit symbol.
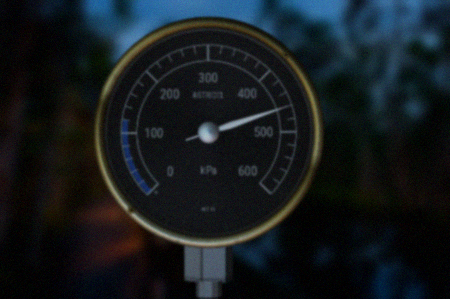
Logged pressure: 460 kPa
